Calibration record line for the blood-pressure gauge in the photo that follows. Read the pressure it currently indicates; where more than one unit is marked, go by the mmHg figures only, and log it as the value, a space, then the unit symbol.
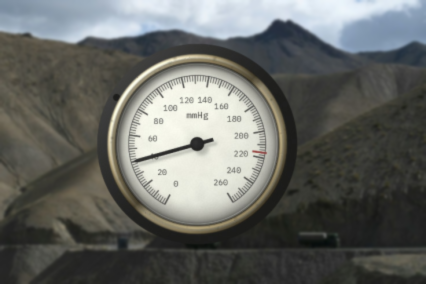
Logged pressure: 40 mmHg
